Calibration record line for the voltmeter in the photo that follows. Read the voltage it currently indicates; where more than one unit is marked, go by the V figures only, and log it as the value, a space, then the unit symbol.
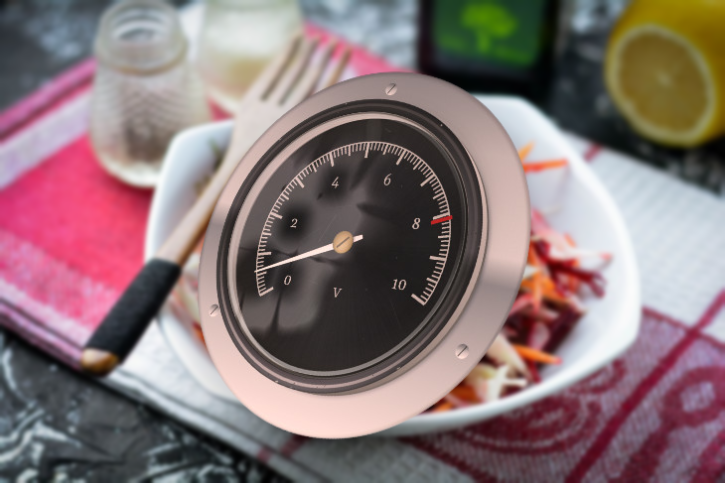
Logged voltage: 0.5 V
